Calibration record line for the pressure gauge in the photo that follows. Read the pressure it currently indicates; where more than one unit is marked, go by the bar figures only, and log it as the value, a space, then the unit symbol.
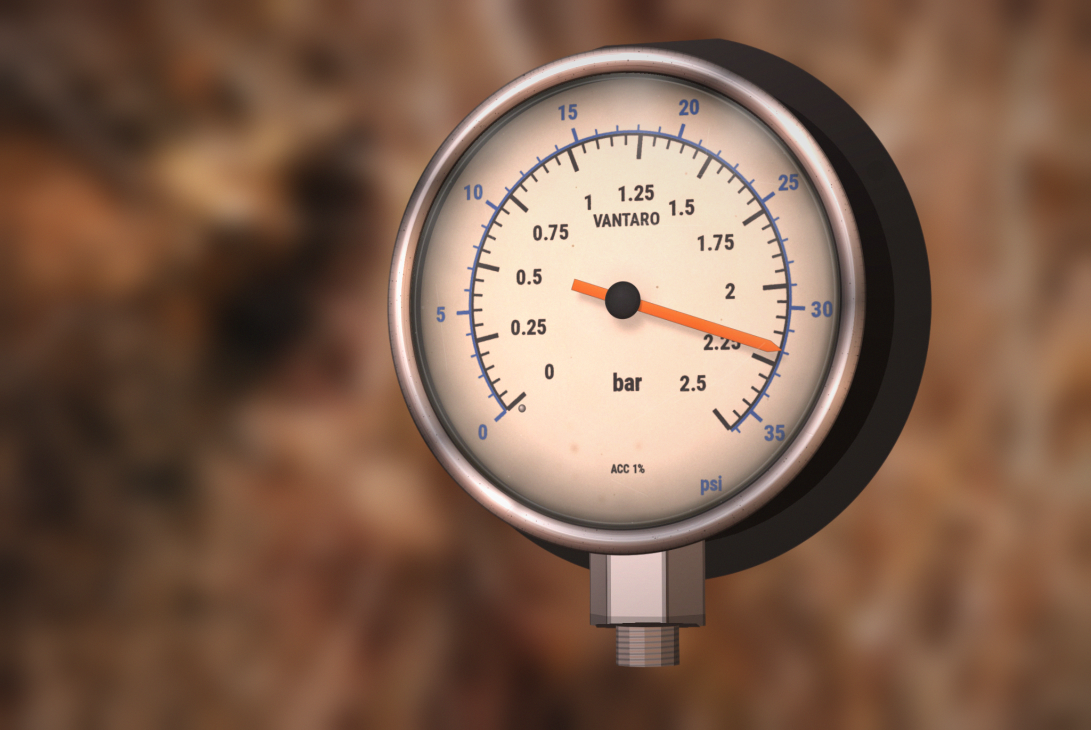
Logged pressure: 2.2 bar
